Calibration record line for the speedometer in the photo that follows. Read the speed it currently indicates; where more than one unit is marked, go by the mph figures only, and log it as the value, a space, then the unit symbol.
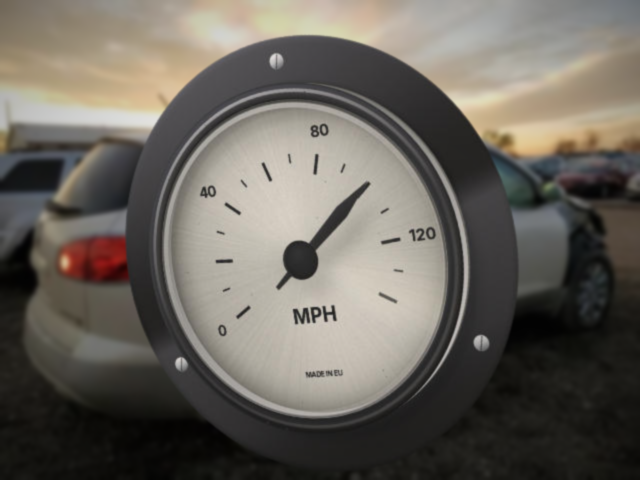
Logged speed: 100 mph
